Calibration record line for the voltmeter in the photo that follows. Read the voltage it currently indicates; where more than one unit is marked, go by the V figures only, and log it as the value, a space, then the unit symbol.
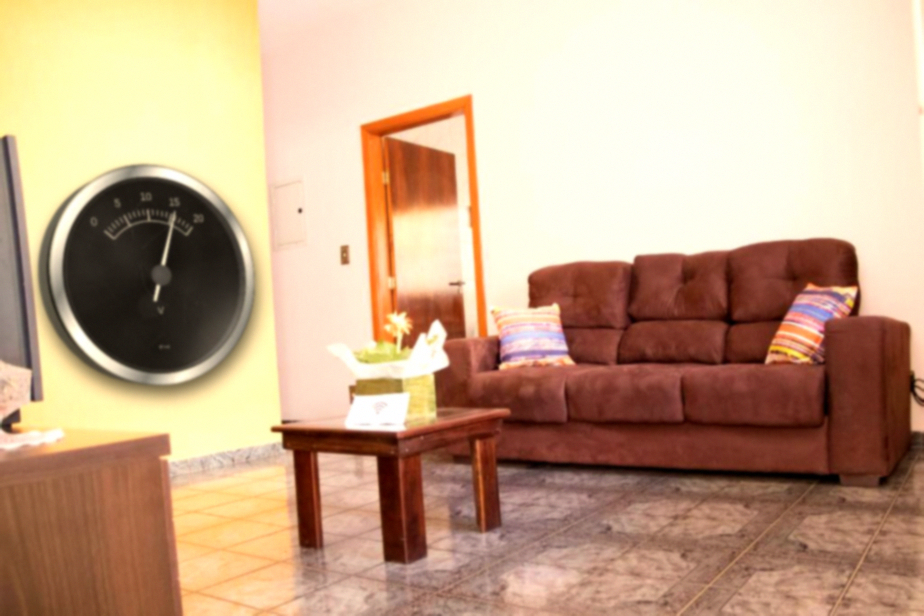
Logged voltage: 15 V
